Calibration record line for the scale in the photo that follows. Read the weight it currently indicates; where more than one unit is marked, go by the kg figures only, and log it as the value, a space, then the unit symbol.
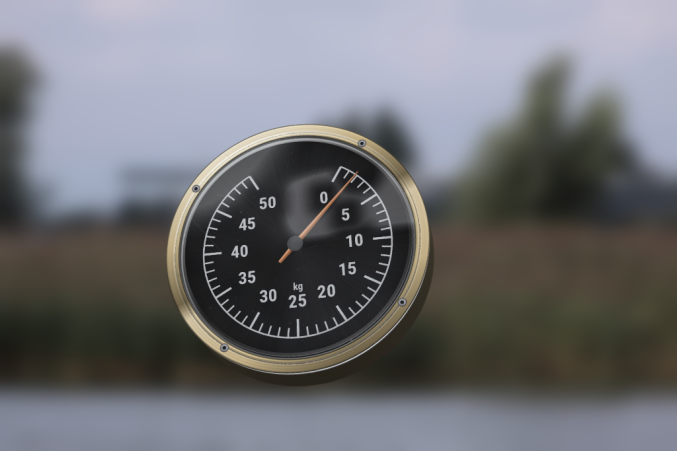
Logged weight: 2 kg
